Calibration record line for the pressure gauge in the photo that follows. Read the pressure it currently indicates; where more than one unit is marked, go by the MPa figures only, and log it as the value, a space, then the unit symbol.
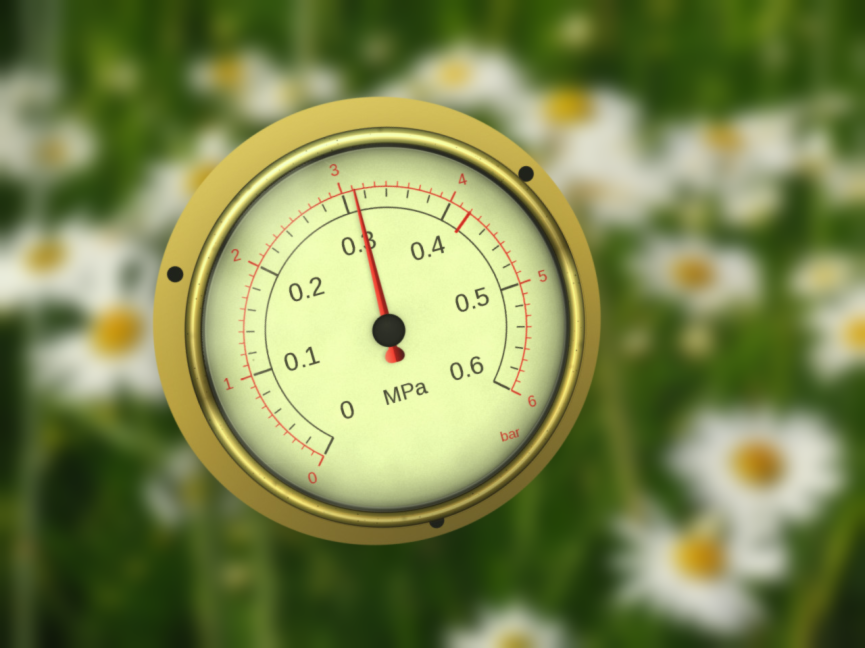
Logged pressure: 0.31 MPa
